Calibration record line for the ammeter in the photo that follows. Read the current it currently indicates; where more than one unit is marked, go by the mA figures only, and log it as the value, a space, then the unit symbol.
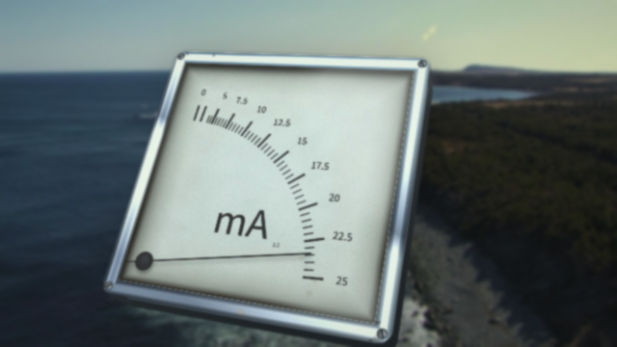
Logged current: 23.5 mA
